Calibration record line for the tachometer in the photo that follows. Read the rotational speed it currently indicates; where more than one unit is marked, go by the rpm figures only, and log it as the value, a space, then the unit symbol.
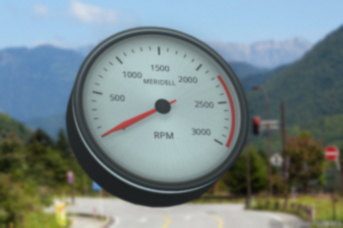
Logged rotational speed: 0 rpm
